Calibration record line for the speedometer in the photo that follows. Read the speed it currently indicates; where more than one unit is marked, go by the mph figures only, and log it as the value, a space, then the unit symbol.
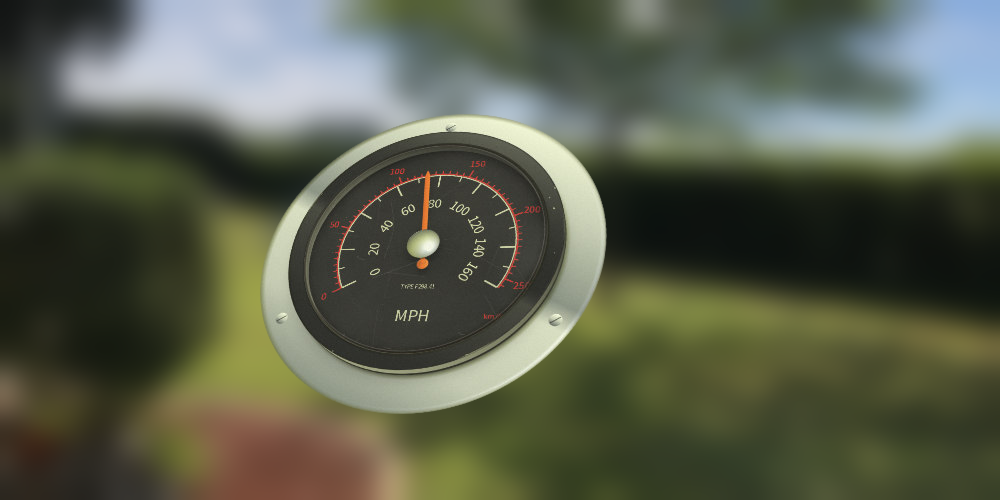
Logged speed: 75 mph
